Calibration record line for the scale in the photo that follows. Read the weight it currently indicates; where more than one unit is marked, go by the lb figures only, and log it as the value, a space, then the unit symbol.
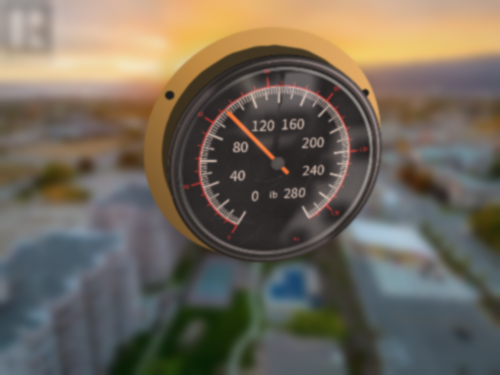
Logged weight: 100 lb
